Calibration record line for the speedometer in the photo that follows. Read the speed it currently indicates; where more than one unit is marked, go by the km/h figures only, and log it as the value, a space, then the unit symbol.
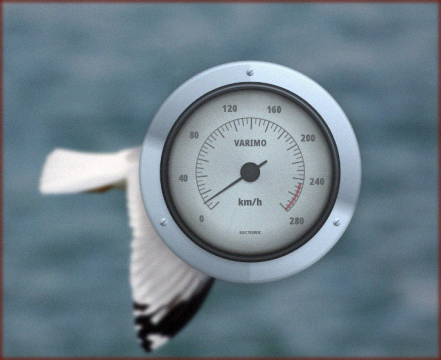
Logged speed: 10 km/h
